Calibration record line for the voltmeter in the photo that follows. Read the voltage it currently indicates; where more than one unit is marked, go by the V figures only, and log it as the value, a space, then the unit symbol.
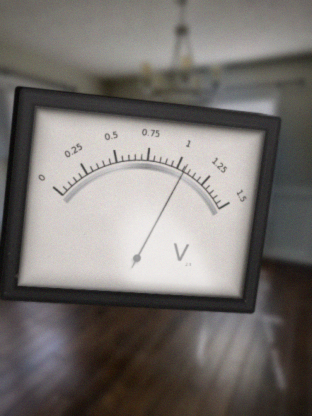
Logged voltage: 1.05 V
